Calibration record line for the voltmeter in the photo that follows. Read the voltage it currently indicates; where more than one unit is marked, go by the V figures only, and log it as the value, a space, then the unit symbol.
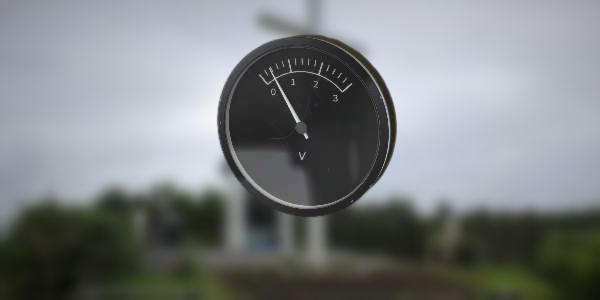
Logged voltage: 0.4 V
